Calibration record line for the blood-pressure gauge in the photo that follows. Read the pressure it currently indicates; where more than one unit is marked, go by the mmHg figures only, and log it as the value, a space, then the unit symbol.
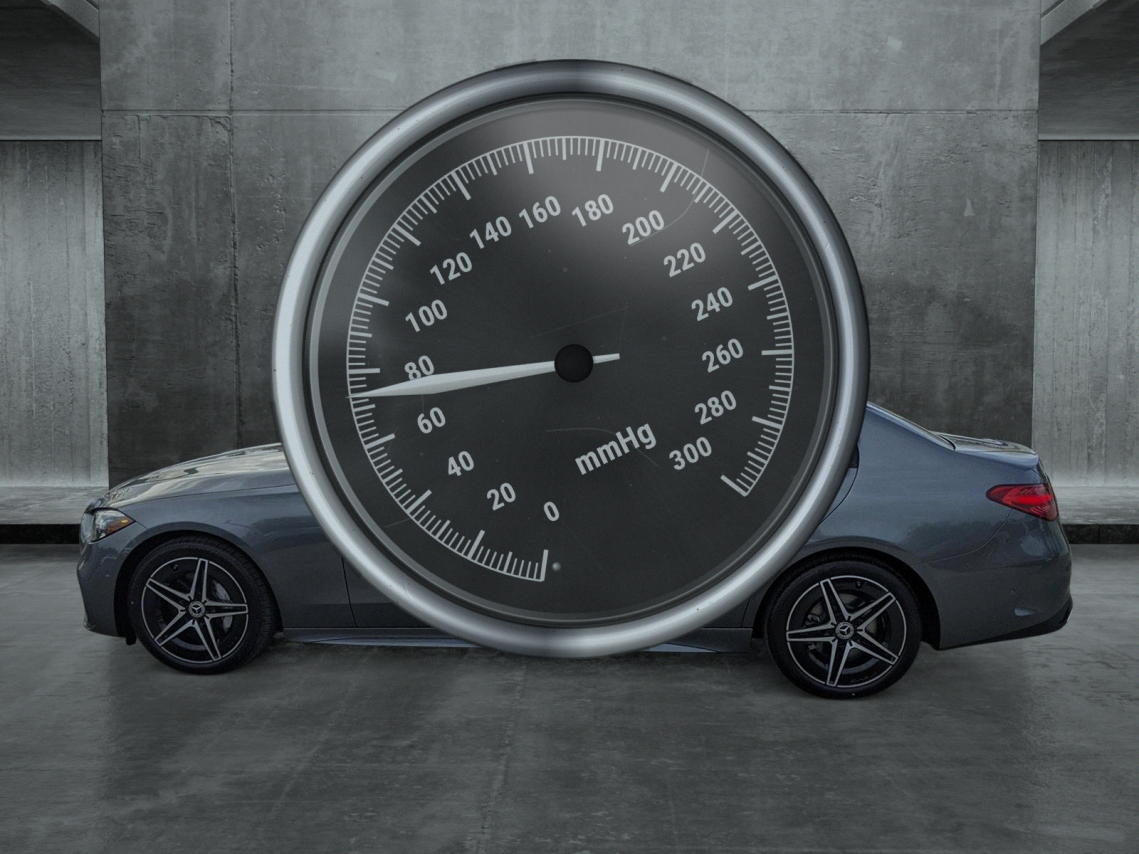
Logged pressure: 74 mmHg
